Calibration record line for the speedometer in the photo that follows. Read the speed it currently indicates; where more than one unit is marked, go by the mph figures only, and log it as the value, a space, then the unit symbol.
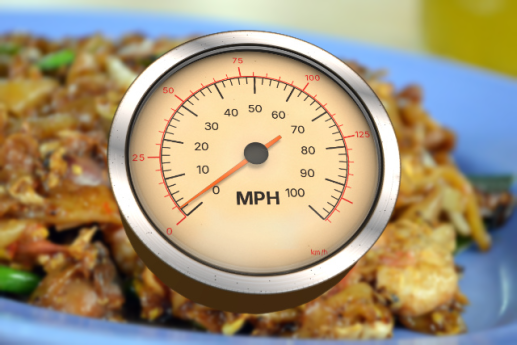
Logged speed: 2 mph
